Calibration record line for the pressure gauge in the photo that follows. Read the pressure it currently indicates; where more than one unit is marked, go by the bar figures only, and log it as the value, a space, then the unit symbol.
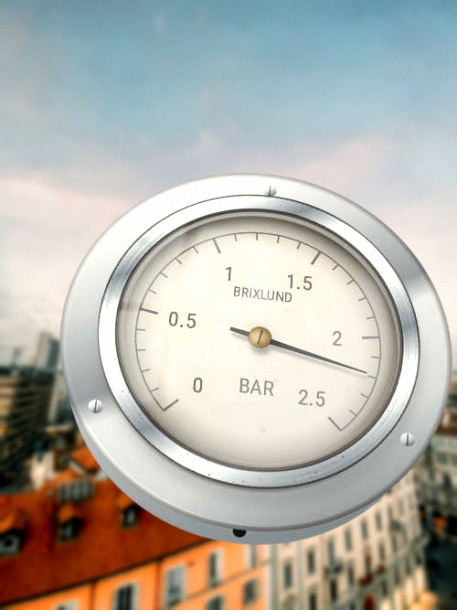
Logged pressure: 2.2 bar
